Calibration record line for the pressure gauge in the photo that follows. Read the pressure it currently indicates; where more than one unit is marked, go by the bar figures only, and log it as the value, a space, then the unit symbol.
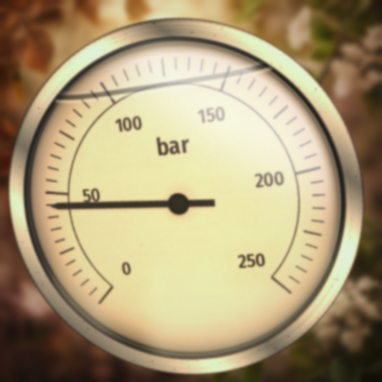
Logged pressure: 45 bar
